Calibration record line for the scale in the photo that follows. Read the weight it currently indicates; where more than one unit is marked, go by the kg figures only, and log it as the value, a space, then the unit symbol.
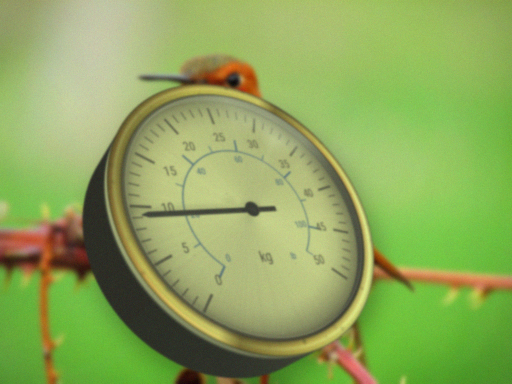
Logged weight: 9 kg
